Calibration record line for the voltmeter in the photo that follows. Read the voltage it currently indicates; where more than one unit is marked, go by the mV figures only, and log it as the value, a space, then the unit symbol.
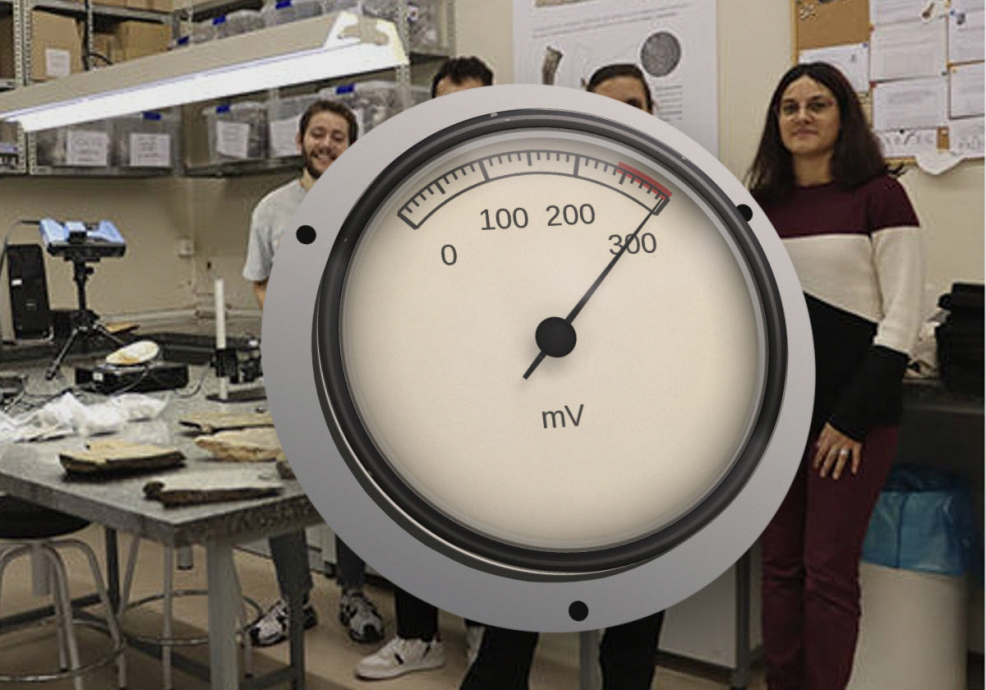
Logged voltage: 295 mV
